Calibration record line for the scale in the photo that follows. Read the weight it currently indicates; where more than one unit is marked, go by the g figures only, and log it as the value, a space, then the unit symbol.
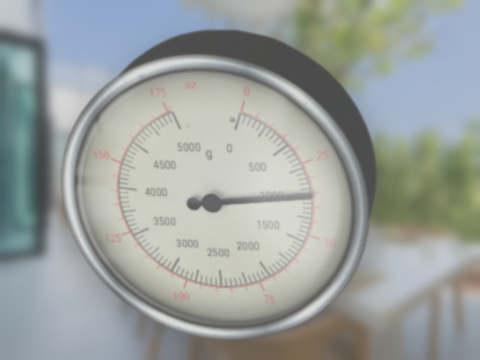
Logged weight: 1000 g
